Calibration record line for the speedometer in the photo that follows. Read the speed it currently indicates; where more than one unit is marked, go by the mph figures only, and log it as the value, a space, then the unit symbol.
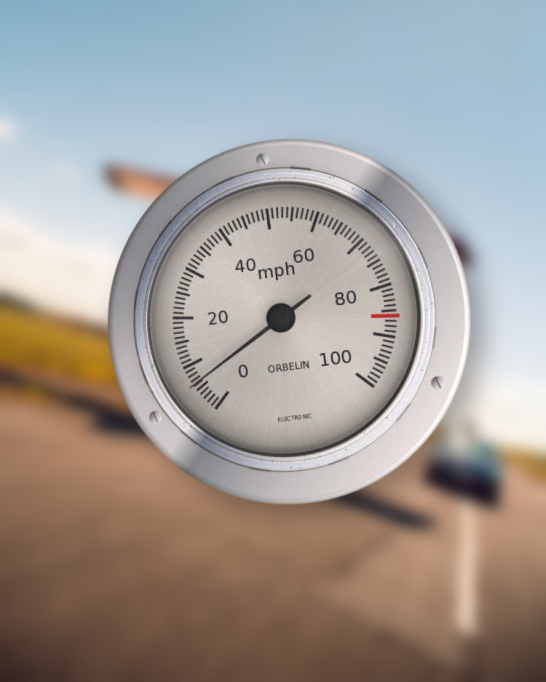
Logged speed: 6 mph
